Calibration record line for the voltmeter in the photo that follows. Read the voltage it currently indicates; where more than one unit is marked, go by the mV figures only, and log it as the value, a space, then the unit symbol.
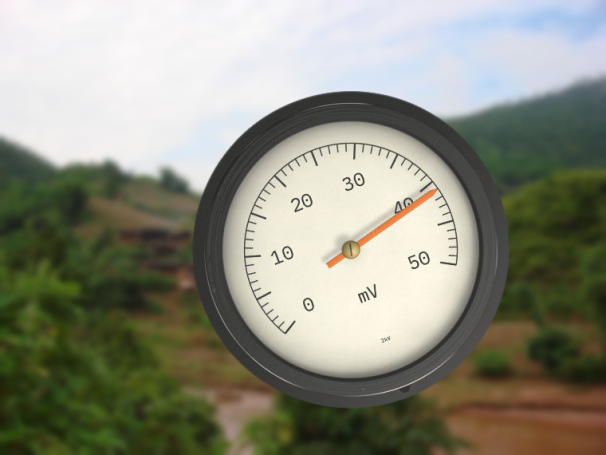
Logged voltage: 41 mV
